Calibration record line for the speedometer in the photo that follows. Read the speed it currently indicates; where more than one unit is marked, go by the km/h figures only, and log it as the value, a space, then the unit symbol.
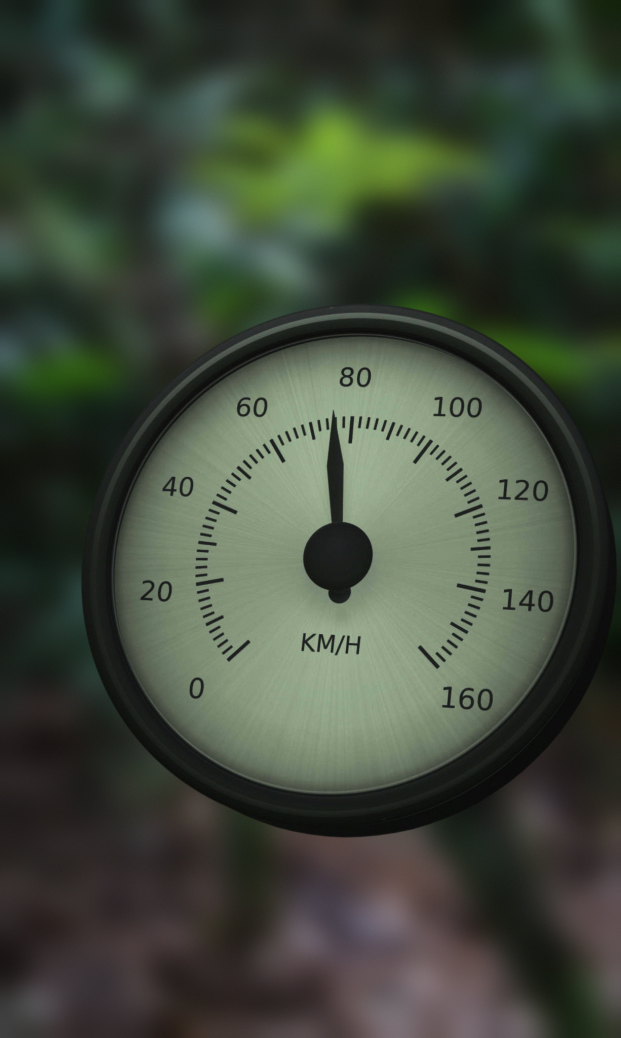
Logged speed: 76 km/h
